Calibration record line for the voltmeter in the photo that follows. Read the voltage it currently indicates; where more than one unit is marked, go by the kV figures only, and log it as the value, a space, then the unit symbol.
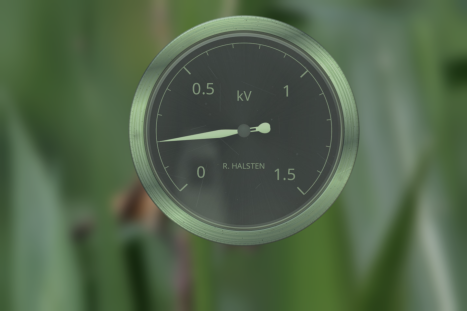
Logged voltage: 0.2 kV
